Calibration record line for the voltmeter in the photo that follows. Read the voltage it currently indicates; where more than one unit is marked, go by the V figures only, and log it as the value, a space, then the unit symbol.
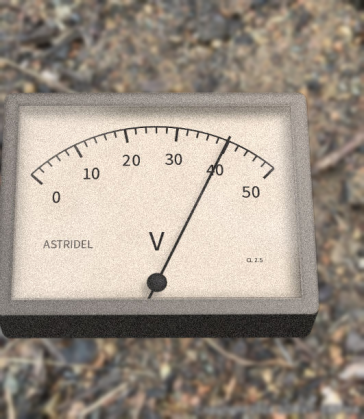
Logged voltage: 40 V
